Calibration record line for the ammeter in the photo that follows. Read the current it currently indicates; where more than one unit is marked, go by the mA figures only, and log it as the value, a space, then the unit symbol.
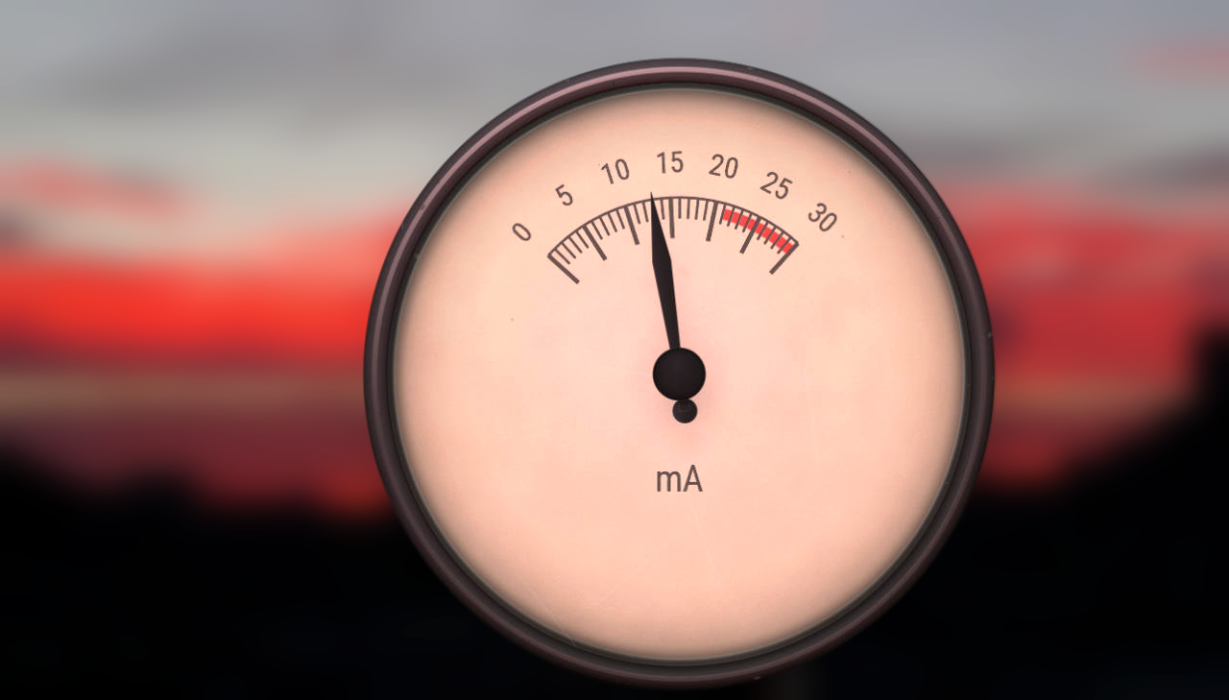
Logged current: 13 mA
